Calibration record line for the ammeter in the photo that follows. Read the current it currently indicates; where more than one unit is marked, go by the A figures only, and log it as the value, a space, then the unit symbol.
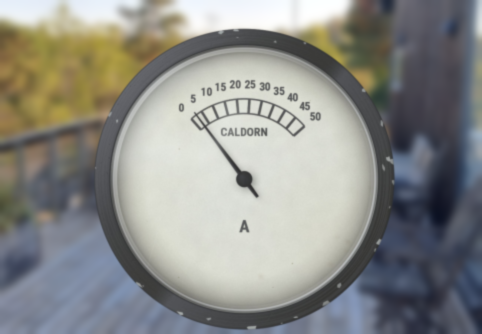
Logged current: 2.5 A
